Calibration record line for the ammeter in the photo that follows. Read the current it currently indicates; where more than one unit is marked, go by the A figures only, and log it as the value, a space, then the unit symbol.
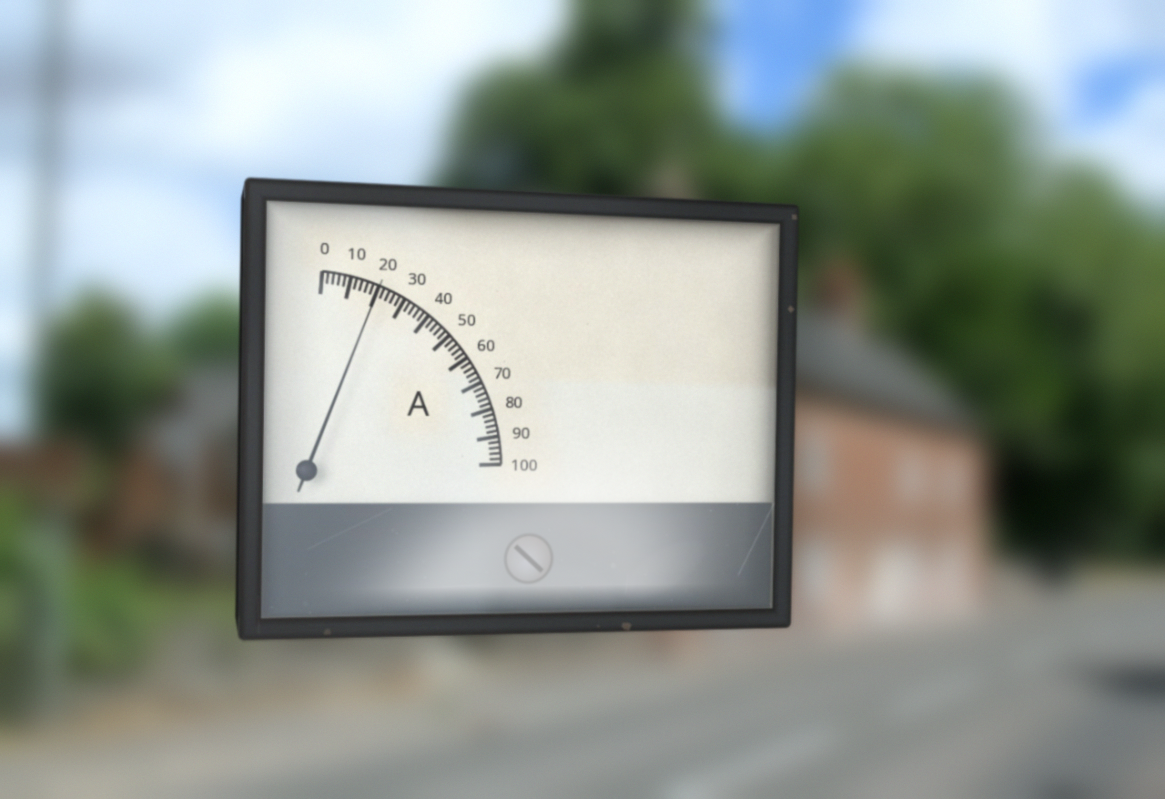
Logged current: 20 A
